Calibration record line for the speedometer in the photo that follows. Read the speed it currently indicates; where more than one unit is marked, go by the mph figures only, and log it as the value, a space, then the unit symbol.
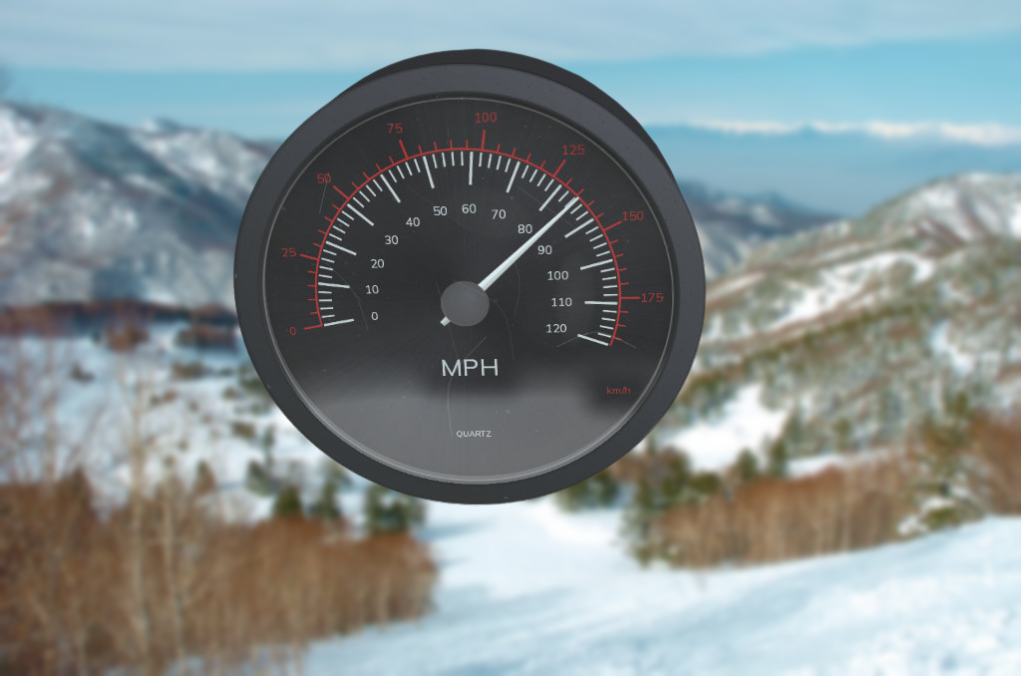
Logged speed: 84 mph
